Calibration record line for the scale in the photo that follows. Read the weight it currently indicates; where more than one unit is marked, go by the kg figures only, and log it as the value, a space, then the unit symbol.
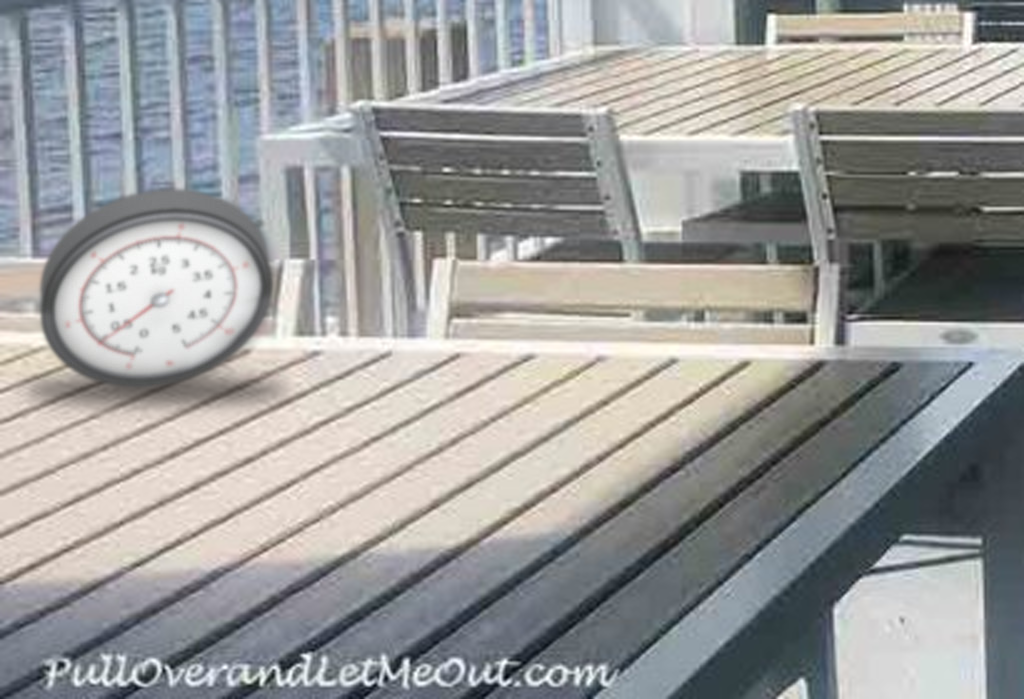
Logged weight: 0.5 kg
